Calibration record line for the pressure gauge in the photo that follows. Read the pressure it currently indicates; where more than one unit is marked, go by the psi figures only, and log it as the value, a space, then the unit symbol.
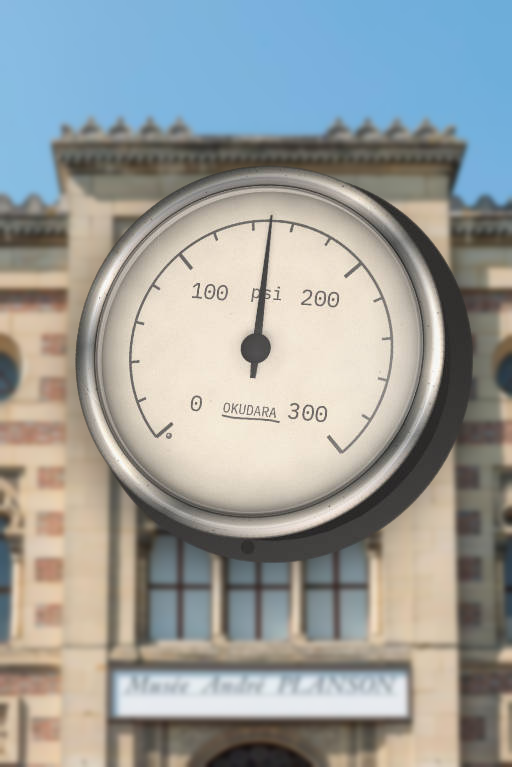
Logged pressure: 150 psi
